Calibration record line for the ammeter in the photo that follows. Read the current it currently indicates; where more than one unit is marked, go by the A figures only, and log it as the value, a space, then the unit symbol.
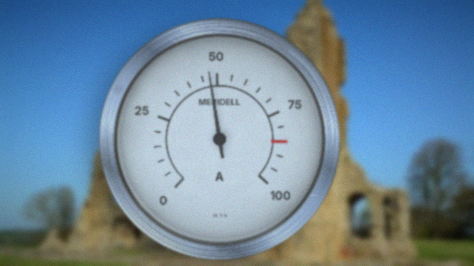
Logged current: 47.5 A
